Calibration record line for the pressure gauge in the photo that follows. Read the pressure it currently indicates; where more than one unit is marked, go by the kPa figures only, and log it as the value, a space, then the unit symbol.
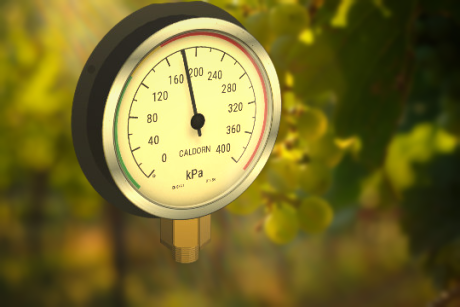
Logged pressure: 180 kPa
